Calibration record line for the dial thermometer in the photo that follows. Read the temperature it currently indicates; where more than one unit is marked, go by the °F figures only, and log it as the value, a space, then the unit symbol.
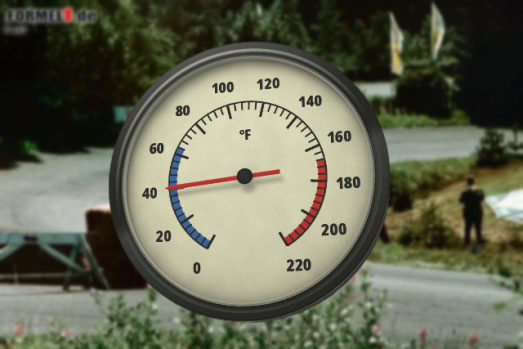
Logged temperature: 40 °F
